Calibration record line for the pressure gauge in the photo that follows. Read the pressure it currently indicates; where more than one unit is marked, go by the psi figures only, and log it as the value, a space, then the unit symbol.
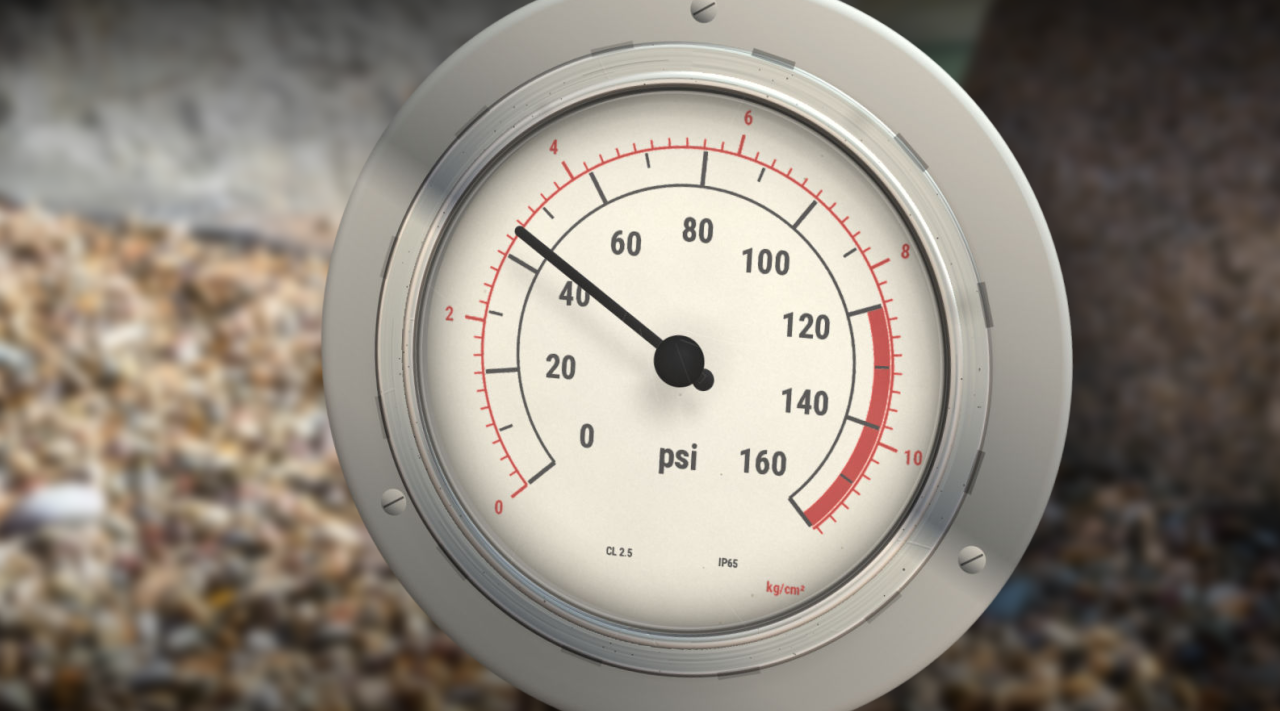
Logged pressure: 45 psi
